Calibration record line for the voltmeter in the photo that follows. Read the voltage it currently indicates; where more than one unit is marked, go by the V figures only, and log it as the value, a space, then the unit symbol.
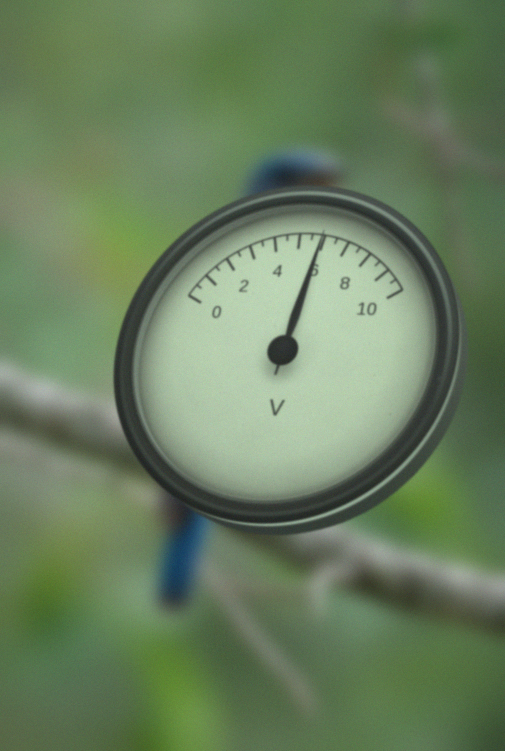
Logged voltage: 6 V
